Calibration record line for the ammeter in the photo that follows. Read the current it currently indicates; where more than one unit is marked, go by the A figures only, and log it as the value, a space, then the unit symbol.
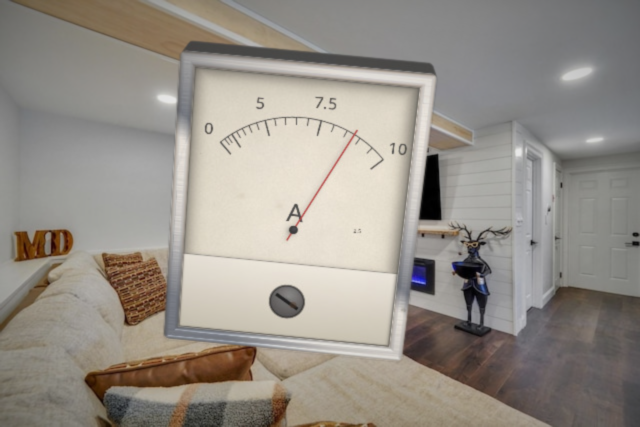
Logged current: 8.75 A
